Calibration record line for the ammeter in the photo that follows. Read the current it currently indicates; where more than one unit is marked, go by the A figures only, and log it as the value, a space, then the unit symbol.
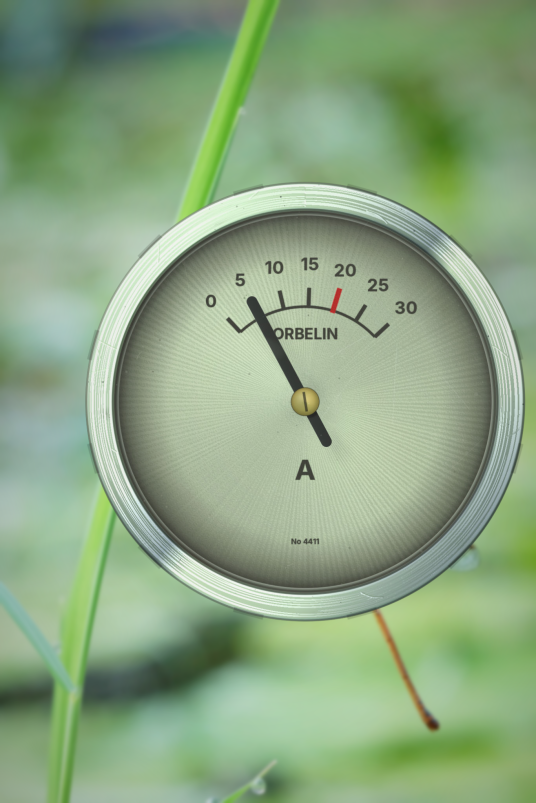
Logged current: 5 A
